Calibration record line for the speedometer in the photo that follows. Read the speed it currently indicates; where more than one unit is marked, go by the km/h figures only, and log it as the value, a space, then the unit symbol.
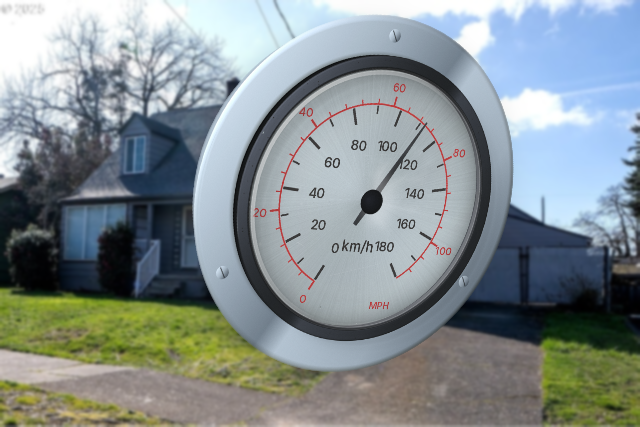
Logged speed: 110 km/h
